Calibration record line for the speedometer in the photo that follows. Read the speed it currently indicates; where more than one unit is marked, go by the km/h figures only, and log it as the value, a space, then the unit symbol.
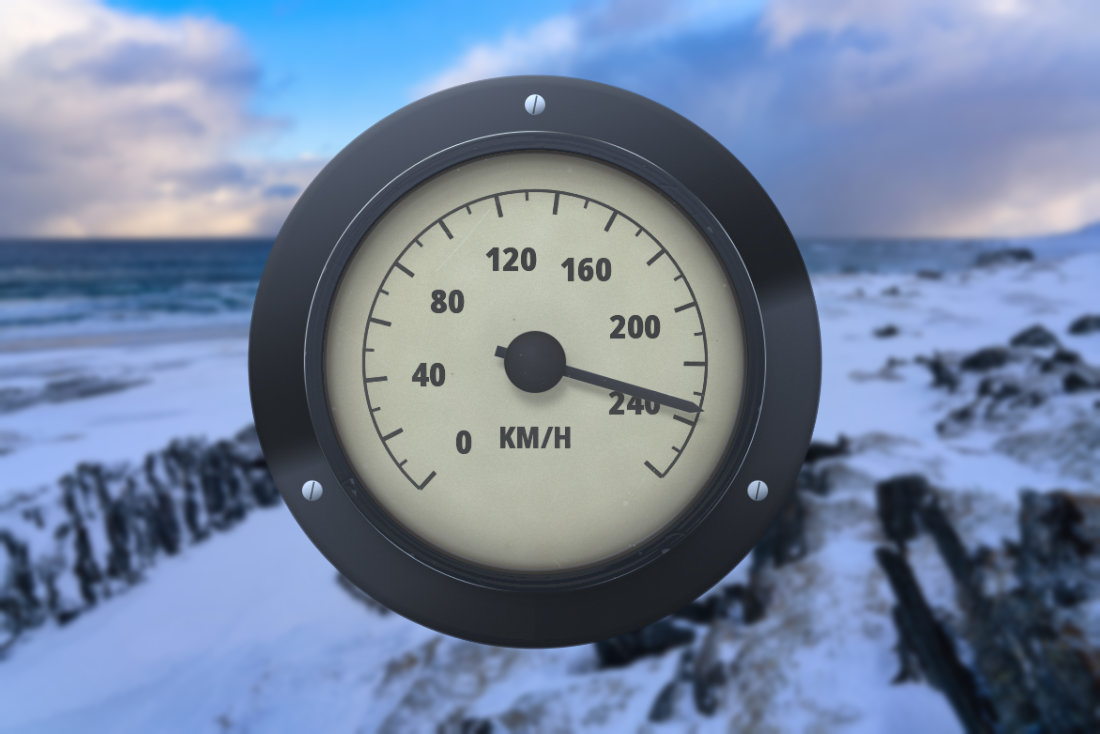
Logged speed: 235 km/h
